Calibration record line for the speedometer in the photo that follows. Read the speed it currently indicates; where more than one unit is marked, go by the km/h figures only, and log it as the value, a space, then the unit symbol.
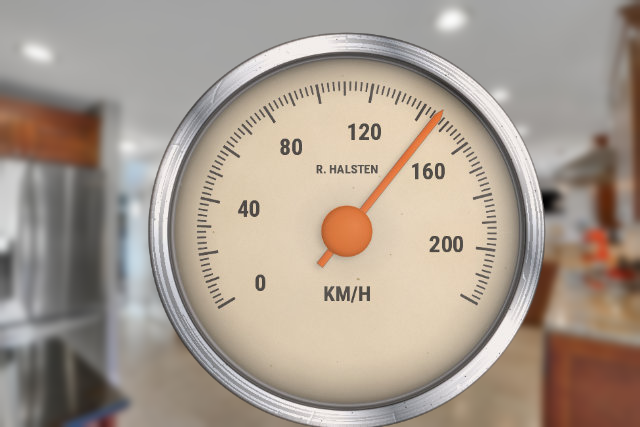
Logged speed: 146 km/h
